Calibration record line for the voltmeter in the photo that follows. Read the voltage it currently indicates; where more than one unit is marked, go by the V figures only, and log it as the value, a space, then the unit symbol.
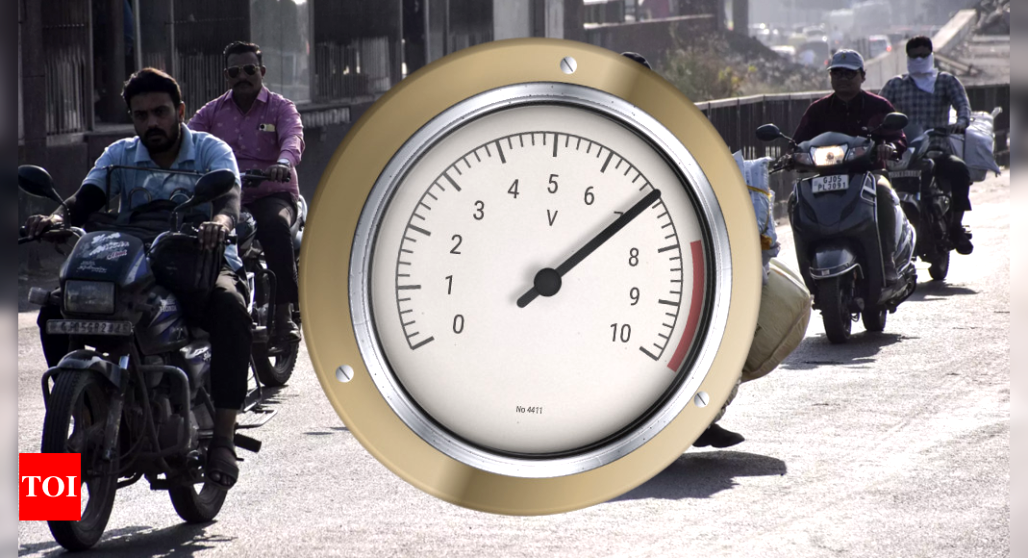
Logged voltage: 7 V
